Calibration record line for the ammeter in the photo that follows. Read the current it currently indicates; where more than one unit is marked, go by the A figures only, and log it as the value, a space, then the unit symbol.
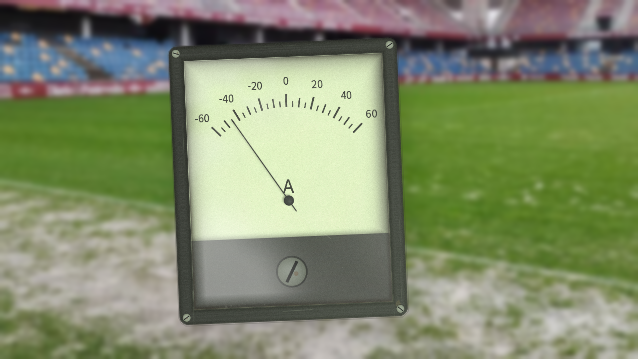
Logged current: -45 A
